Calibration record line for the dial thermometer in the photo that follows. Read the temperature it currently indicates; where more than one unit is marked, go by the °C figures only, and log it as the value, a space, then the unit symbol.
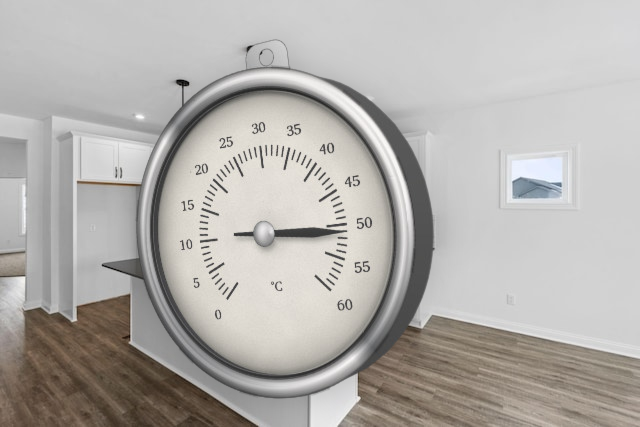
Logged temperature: 51 °C
